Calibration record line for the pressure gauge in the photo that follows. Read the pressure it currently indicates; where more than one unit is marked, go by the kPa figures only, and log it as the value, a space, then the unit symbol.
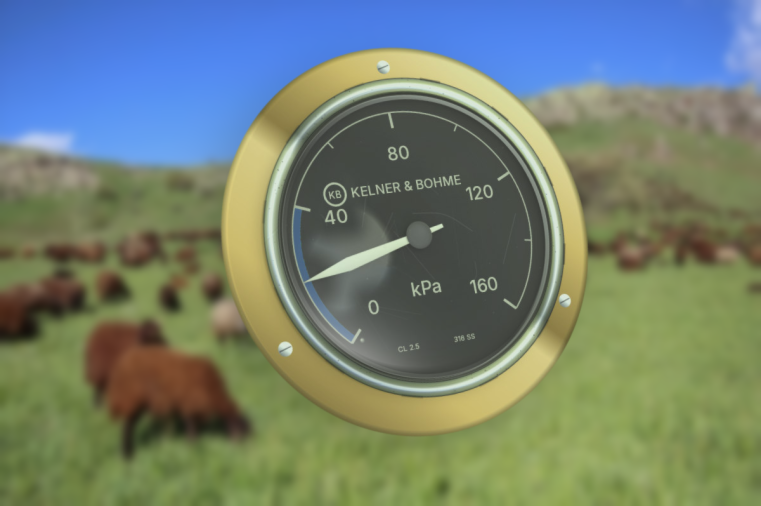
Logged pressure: 20 kPa
